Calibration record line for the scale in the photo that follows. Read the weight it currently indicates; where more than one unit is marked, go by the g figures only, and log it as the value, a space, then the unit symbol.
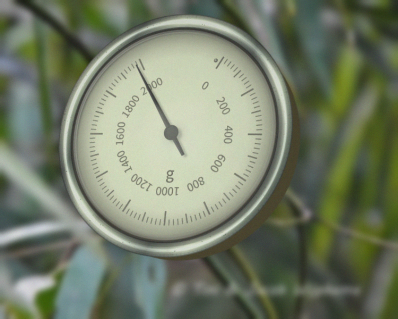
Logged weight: 1980 g
